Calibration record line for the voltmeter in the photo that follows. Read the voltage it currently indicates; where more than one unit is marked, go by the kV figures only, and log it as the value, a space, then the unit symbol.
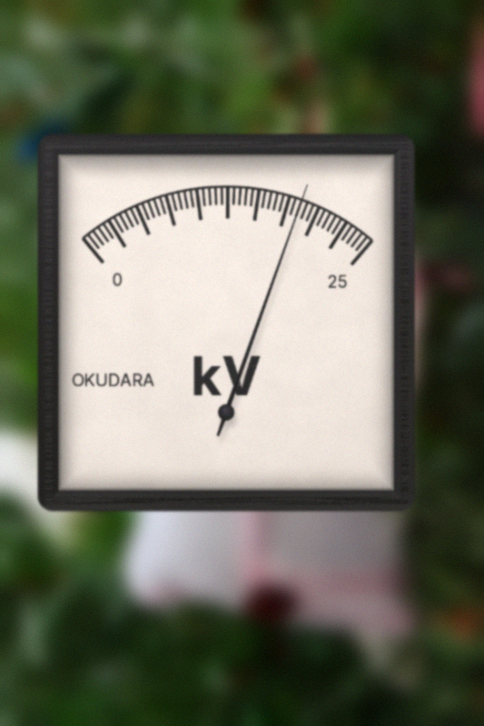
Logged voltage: 18.5 kV
